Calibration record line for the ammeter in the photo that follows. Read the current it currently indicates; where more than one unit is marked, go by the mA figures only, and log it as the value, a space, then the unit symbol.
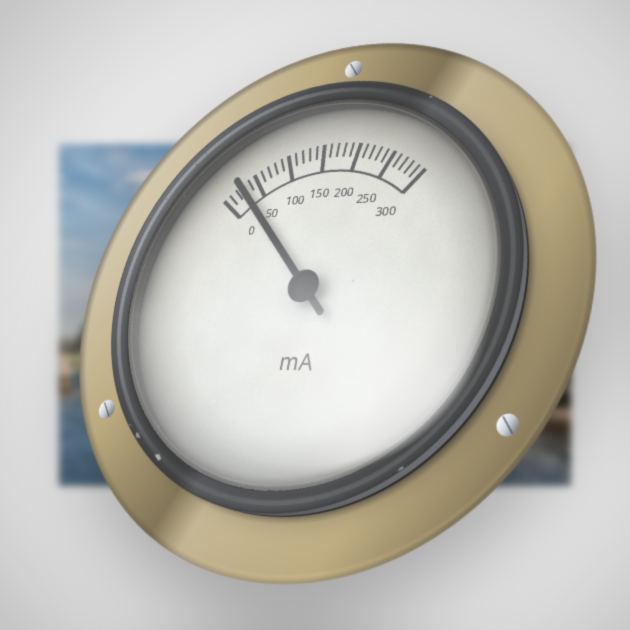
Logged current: 30 mA
